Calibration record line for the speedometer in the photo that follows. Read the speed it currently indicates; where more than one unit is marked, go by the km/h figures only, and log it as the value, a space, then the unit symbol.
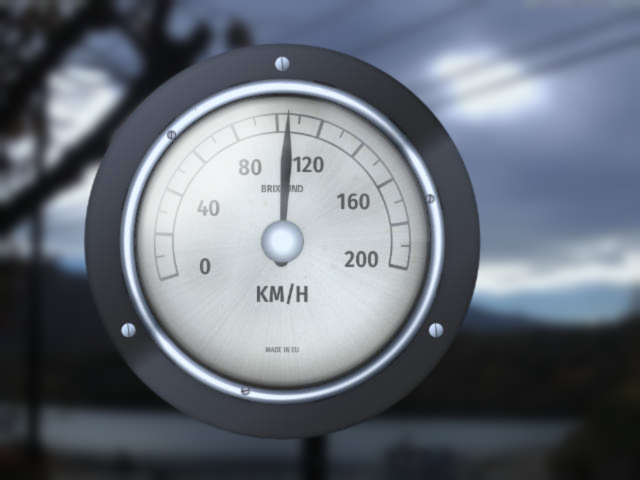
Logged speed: 105 km/h
